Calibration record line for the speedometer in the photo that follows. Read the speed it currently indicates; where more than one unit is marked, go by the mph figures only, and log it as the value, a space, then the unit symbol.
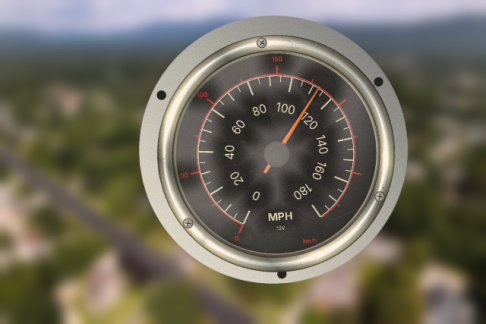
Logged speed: 112.5 mph
